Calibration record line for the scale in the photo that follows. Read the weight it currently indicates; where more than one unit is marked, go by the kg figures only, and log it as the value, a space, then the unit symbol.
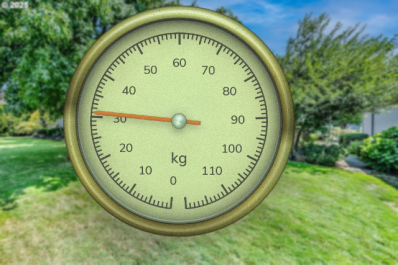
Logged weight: 31 kg
